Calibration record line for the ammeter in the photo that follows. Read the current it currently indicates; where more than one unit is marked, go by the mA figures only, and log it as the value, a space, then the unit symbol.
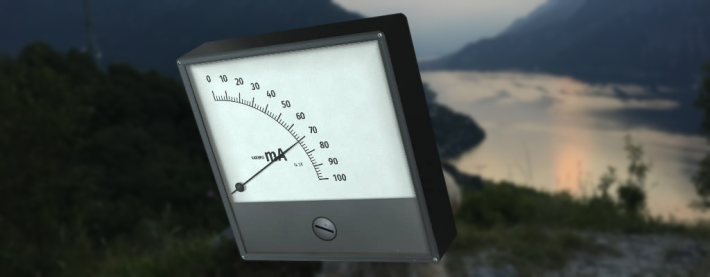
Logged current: 70 mA
